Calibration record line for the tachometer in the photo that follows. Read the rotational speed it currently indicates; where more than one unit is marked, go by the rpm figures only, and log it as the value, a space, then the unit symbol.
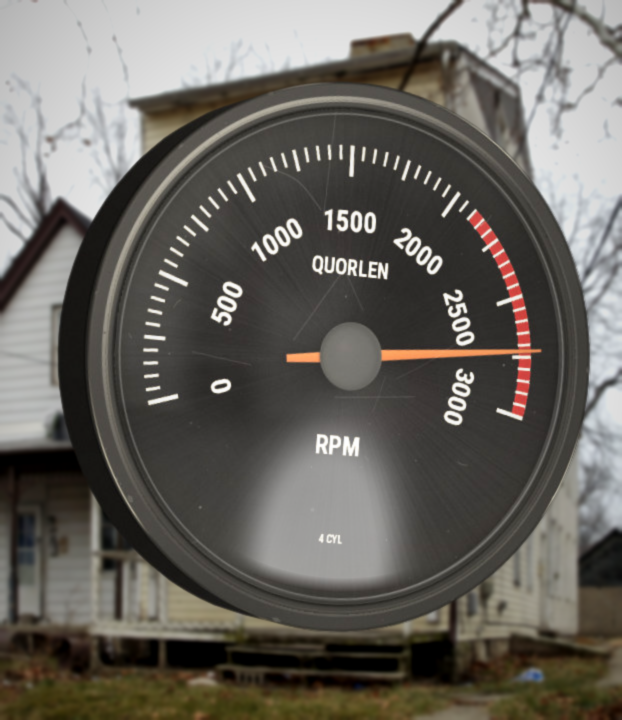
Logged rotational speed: 2725 rpm
